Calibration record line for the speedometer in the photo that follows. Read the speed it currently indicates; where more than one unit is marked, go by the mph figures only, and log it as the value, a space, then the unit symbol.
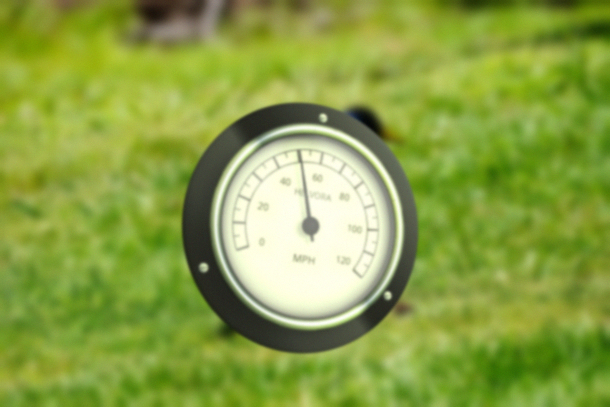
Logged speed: 50 mph
